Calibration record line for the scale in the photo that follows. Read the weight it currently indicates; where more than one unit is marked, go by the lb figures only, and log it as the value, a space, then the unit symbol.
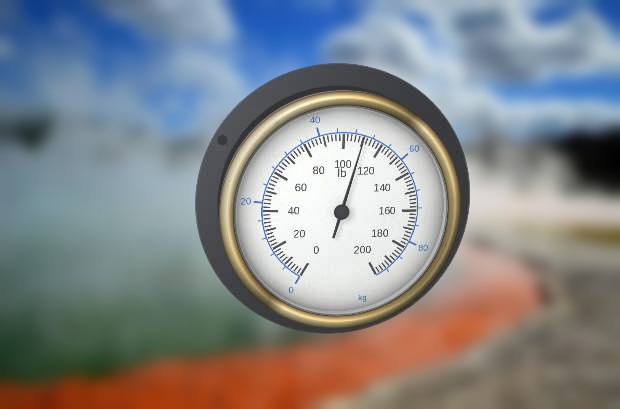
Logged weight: 110 lb
